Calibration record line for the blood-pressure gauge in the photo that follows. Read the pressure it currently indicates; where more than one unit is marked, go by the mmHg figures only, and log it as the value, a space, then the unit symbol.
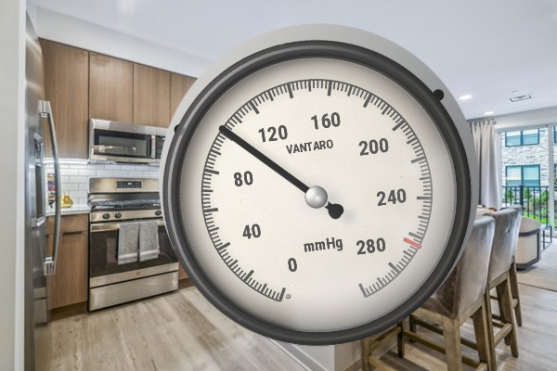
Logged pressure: 102 mmHg
